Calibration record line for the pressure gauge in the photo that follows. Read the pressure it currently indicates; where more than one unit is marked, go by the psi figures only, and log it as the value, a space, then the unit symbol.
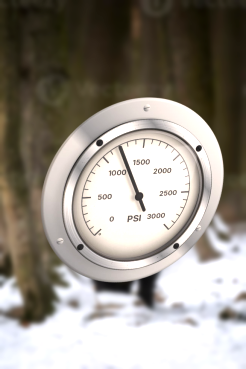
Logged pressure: 1200 psi
